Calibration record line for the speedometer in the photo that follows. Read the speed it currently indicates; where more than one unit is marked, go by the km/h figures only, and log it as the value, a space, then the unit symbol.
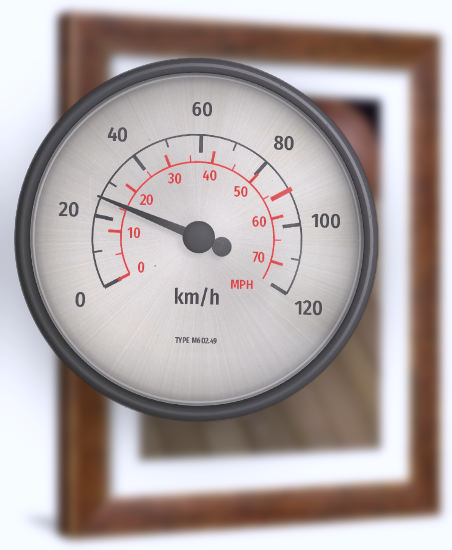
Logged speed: 25 km/h
